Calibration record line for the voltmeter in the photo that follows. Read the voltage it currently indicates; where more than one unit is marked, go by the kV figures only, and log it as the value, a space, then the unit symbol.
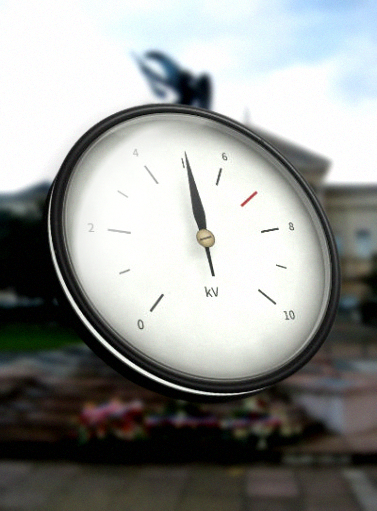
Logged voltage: 5 kV
